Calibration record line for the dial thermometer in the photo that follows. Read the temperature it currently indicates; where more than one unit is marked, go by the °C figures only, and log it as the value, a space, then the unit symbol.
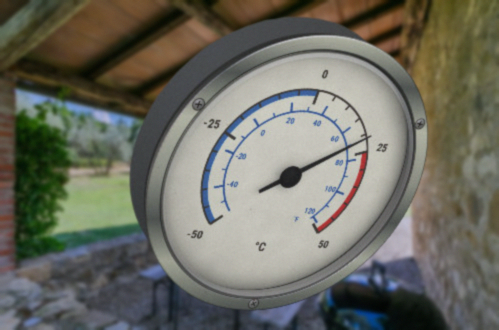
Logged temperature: 20 °C
